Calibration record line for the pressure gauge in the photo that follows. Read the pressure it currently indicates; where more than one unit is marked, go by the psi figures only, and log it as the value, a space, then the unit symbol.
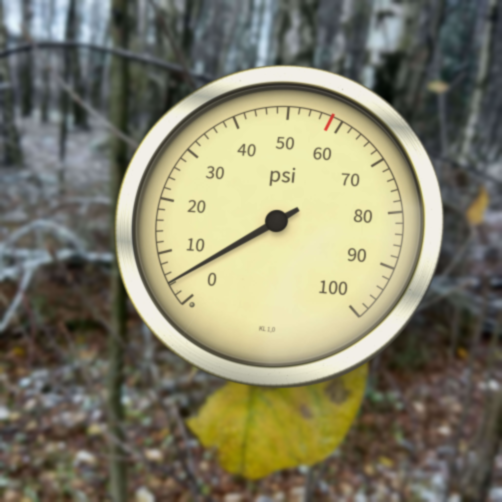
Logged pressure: 4 psi
